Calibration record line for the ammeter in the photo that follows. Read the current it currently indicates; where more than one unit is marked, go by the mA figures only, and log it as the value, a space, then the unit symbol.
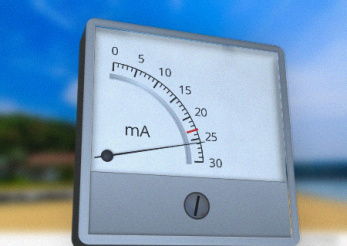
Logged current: 26 mA
